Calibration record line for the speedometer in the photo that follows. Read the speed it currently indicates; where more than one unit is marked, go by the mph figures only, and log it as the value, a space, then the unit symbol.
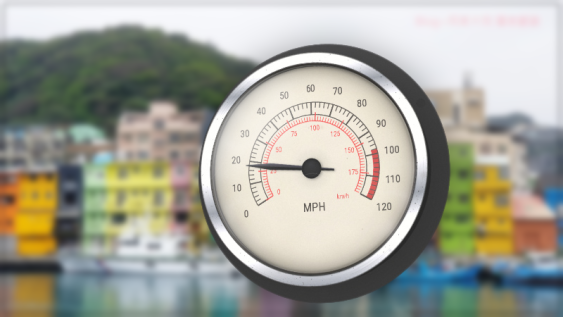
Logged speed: 18 mph
